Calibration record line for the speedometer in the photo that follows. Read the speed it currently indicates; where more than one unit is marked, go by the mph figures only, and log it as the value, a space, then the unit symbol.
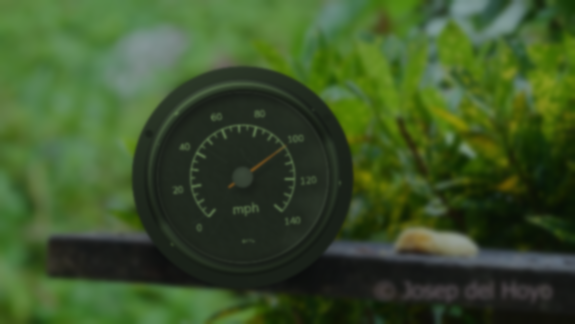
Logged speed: 100 mph
